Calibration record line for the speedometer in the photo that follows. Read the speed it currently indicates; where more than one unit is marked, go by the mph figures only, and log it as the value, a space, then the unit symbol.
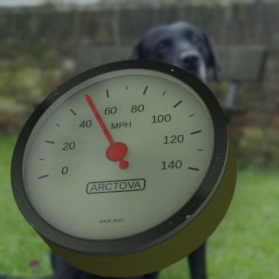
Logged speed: 50 mph
